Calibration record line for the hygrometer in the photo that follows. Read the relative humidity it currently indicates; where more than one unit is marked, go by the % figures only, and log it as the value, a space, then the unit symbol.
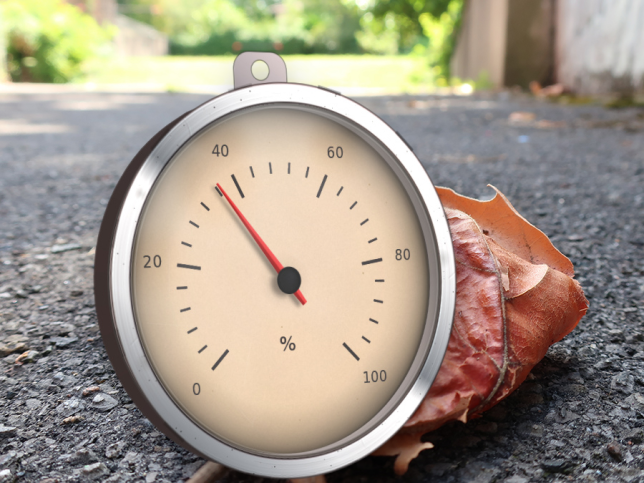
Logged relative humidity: 36 %
